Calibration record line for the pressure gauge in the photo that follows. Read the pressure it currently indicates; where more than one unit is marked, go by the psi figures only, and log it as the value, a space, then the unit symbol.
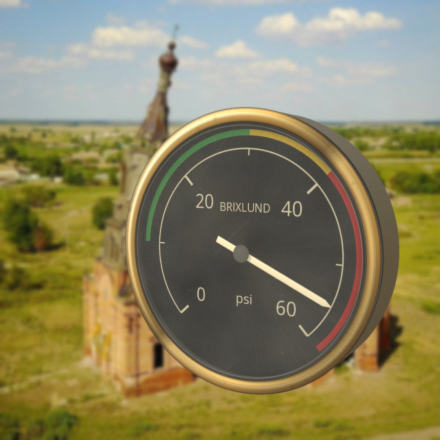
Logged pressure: 55 psi
